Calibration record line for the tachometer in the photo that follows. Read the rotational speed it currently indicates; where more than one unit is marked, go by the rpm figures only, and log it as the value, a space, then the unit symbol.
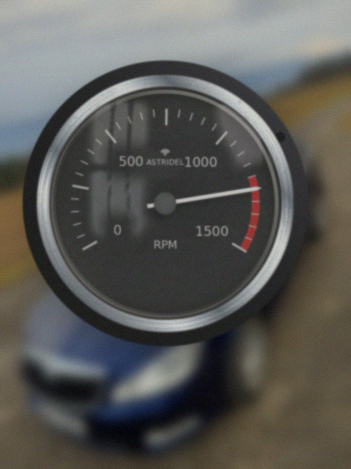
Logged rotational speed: 1250 rpm
